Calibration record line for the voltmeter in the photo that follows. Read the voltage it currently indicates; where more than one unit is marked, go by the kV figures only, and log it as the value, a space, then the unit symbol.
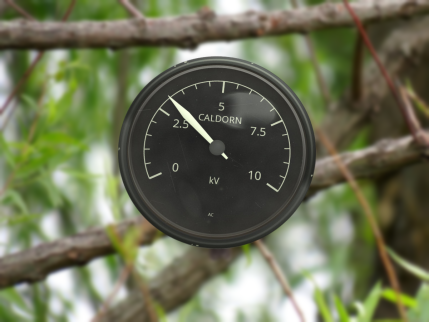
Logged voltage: 3 kV
